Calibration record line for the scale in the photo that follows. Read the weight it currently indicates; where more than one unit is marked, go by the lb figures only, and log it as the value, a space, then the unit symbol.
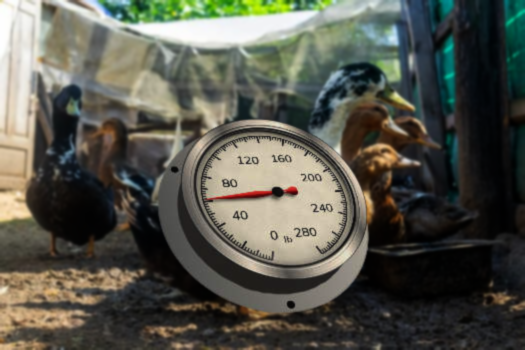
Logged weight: 60 lb
